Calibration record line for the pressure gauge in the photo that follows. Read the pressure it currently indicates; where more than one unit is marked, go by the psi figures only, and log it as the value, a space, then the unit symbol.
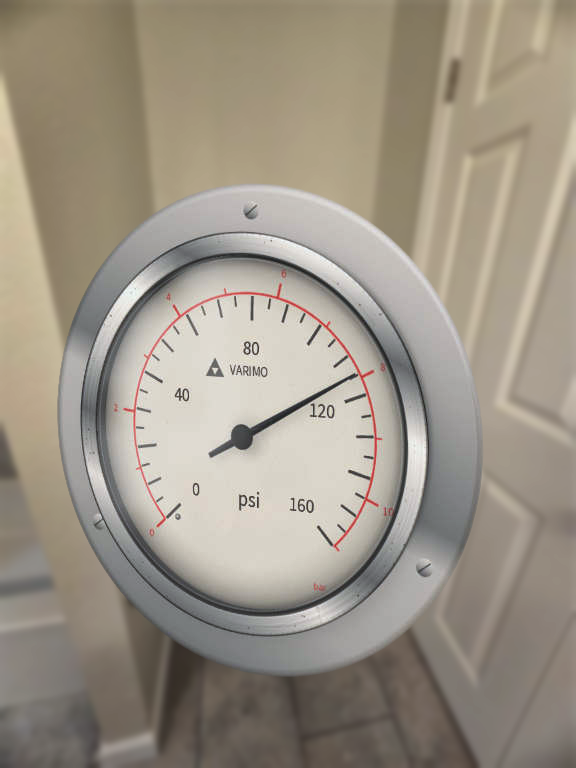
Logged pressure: 115 psi
